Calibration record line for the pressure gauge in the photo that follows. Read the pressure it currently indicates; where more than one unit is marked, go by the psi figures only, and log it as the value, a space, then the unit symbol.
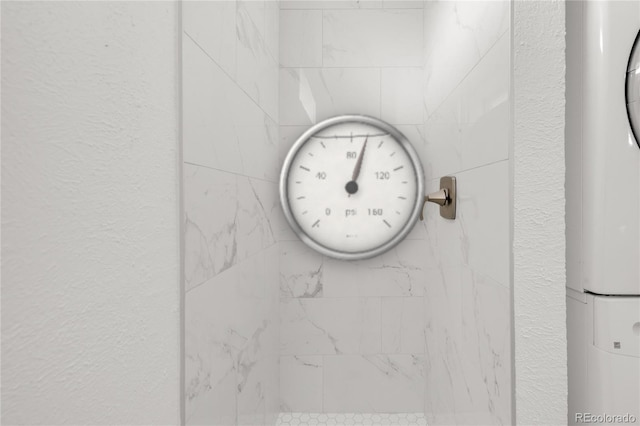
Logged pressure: 90 psi
